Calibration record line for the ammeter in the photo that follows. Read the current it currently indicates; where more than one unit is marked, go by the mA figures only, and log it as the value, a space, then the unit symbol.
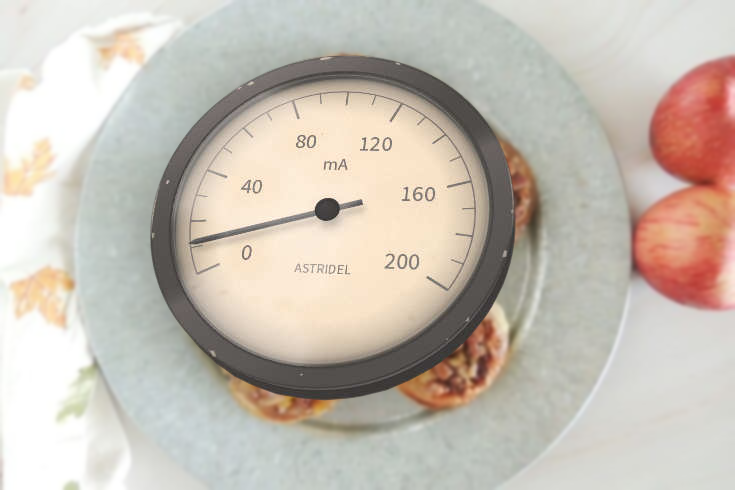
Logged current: 10 mA
